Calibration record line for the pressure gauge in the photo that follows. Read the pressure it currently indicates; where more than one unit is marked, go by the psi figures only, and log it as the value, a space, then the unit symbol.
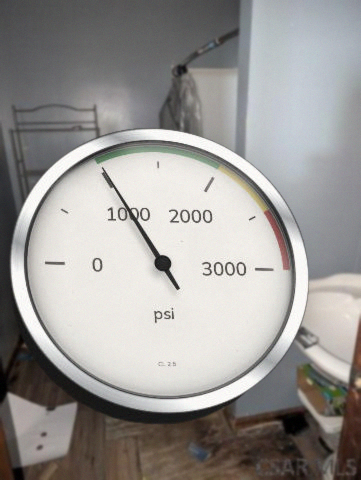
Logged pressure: 1000 psi
